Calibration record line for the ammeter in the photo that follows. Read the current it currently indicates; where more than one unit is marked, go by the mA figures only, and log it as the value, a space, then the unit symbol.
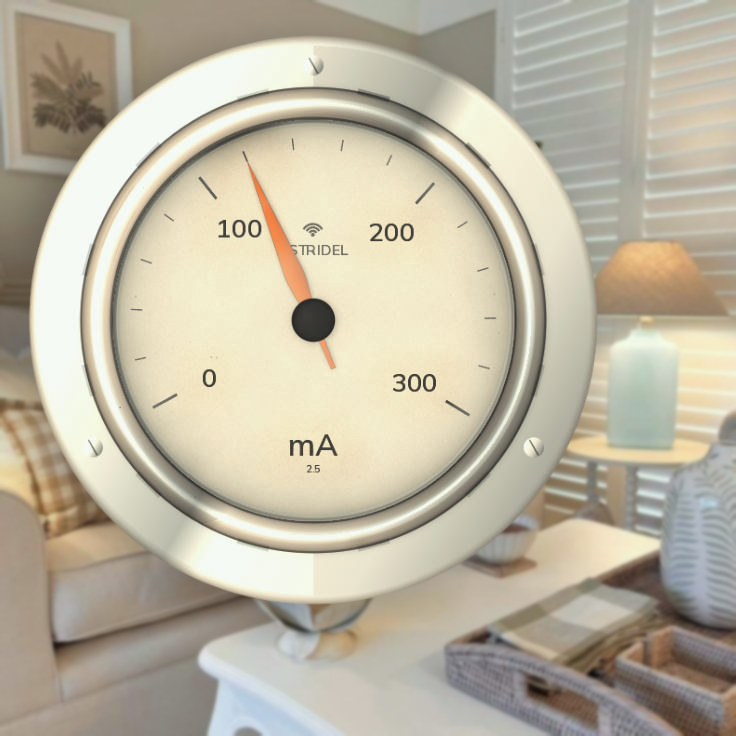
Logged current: 120 mA
